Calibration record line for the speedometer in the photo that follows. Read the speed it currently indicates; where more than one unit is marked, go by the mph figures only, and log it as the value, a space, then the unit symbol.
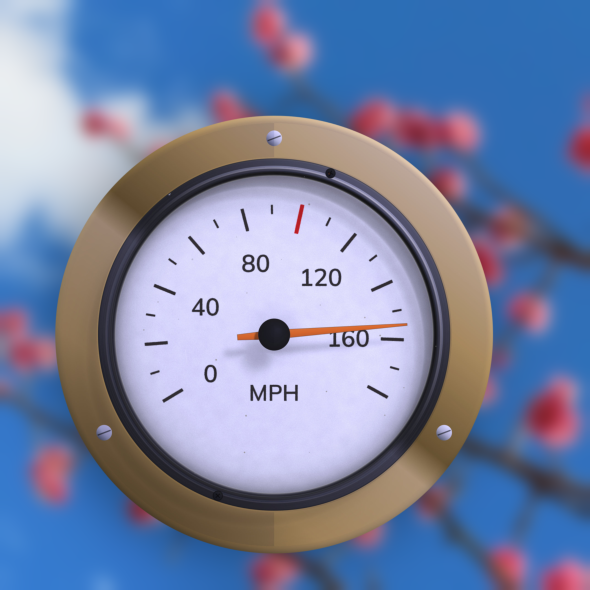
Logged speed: 155 mph
